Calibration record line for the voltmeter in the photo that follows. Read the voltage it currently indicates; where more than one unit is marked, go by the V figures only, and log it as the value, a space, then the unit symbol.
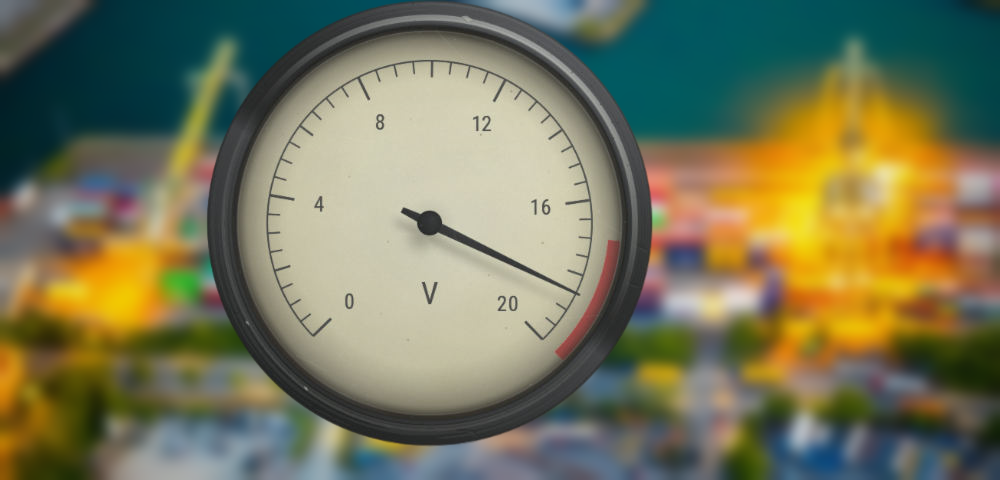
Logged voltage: 18.5 V
